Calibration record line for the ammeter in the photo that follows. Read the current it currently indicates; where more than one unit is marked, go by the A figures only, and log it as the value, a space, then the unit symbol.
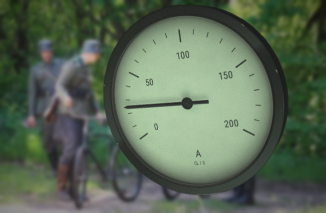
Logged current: 25 A
